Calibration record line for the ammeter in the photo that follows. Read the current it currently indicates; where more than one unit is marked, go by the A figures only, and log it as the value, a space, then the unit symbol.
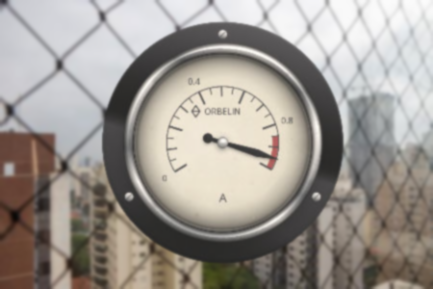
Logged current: 0.95 A
